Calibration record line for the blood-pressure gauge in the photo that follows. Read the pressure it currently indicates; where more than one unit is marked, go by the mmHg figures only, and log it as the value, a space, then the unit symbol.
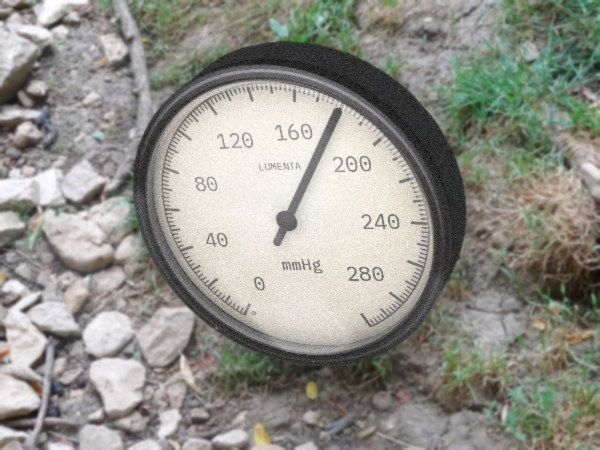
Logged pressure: 180 mmHg
